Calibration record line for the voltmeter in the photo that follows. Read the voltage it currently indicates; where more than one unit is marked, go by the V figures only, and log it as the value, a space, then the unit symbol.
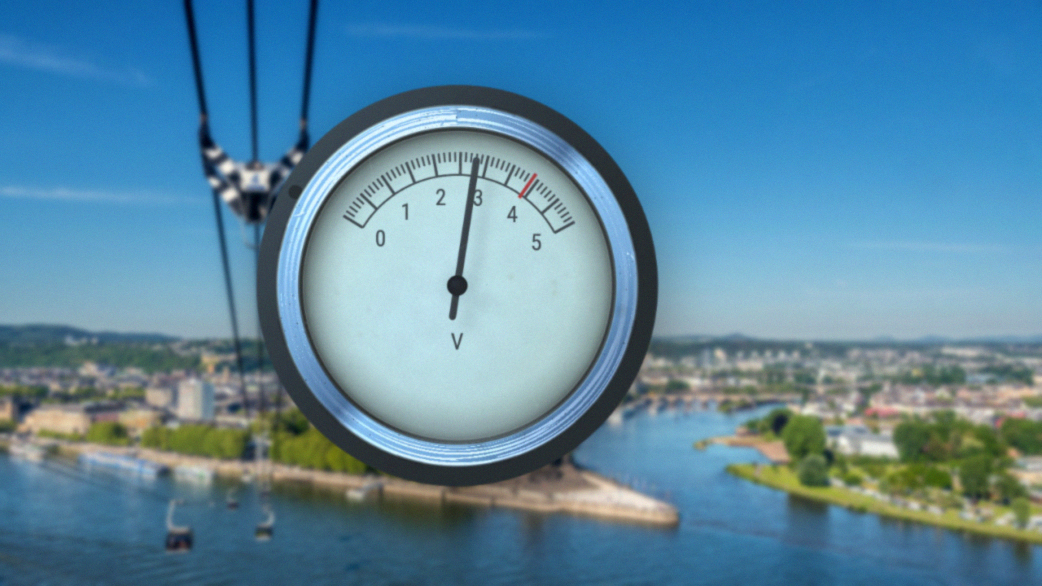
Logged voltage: 2.8 V
